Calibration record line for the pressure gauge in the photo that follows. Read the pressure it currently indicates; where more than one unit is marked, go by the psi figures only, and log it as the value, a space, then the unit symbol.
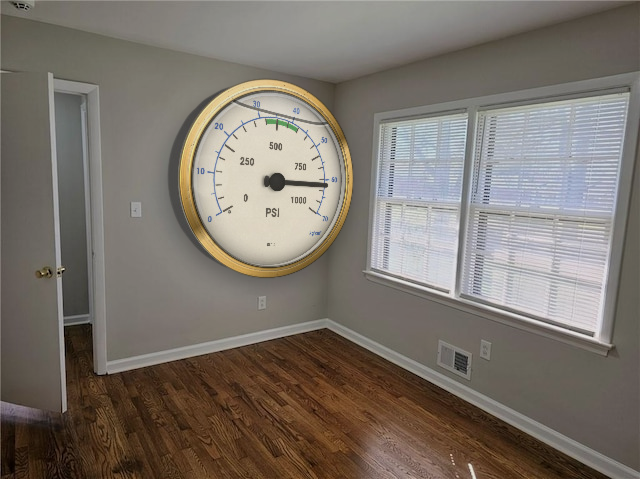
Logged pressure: 875 psi
